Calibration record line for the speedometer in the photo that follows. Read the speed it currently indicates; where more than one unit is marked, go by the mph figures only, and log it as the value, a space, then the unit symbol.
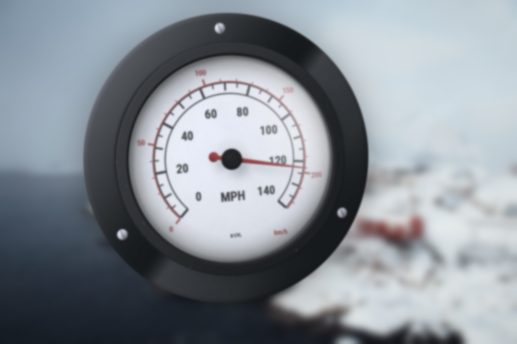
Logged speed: 122.5 mph
